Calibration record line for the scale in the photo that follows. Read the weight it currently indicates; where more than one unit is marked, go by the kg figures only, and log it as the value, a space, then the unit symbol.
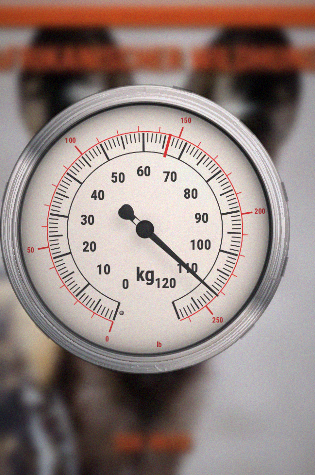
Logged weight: 110 kg
